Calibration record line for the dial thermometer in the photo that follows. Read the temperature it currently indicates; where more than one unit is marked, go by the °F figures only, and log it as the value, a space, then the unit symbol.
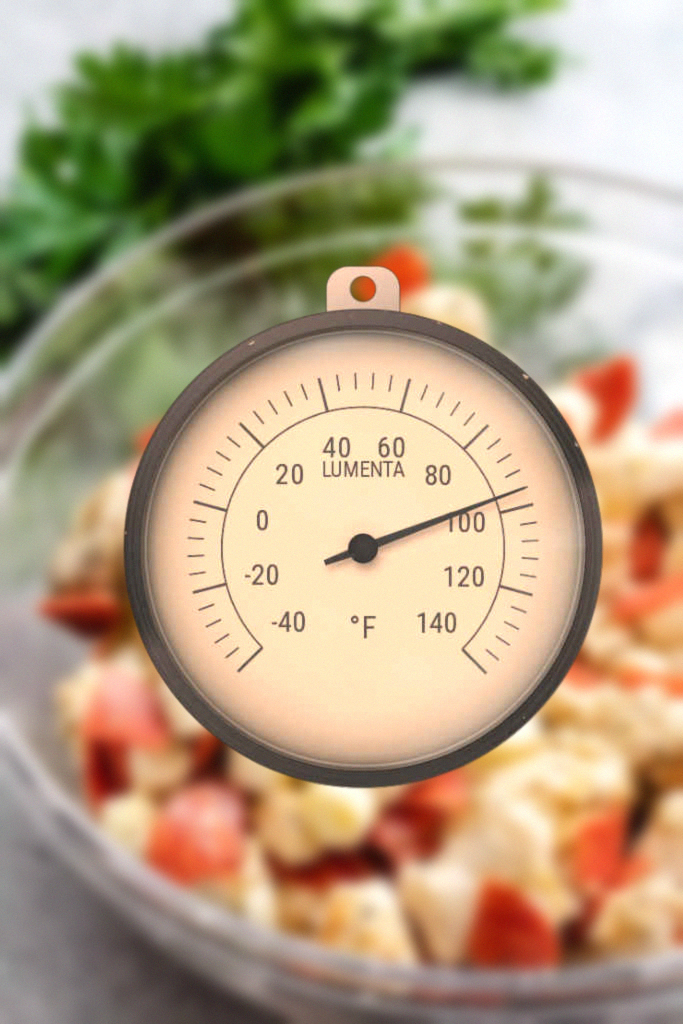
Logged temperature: 96 °F
